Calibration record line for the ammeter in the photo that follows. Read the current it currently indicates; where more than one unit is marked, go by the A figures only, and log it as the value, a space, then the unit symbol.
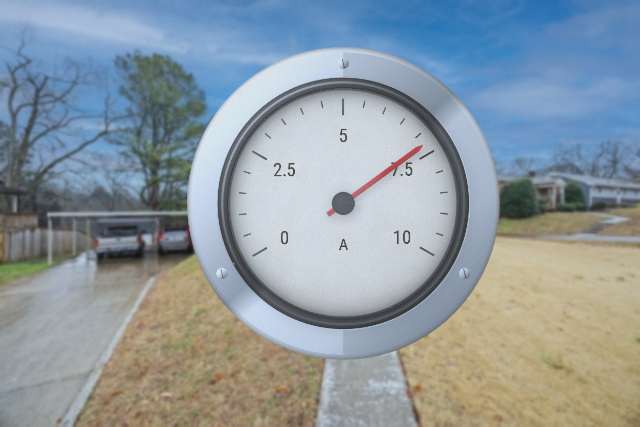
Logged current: 7.25 A
